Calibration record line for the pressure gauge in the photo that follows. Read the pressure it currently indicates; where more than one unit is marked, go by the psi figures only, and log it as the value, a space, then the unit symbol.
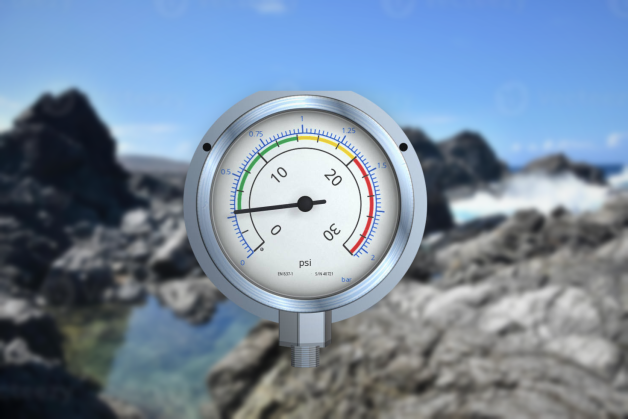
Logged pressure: 4 psi
